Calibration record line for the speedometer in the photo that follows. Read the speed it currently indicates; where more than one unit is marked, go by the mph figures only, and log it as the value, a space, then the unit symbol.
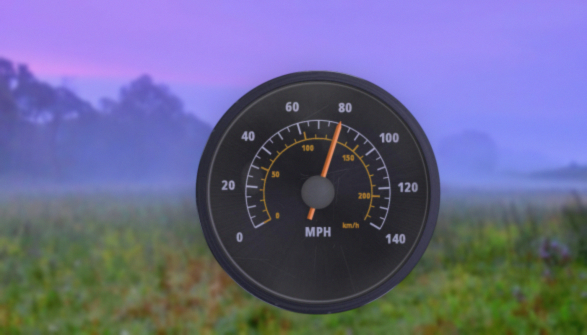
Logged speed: 80 mph
